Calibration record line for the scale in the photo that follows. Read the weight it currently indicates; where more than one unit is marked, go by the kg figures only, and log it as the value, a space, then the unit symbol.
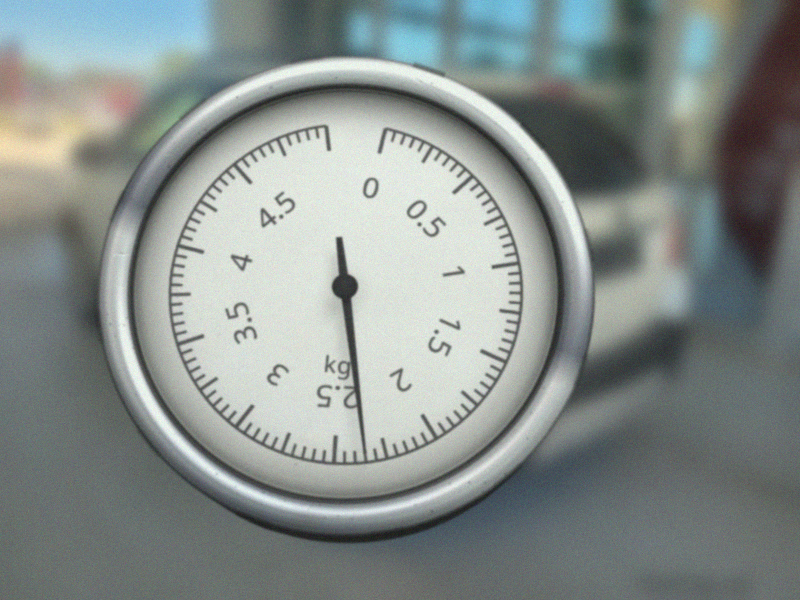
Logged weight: 2.35 kg
